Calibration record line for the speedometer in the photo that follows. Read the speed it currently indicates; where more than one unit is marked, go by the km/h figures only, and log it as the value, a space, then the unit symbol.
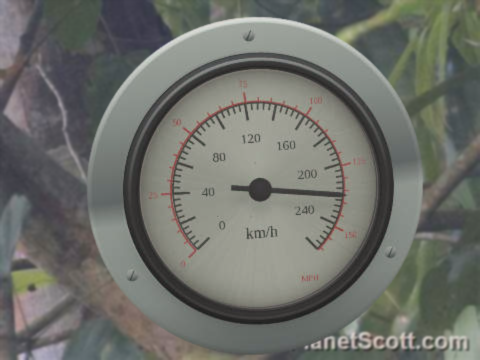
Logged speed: 220 km/h
